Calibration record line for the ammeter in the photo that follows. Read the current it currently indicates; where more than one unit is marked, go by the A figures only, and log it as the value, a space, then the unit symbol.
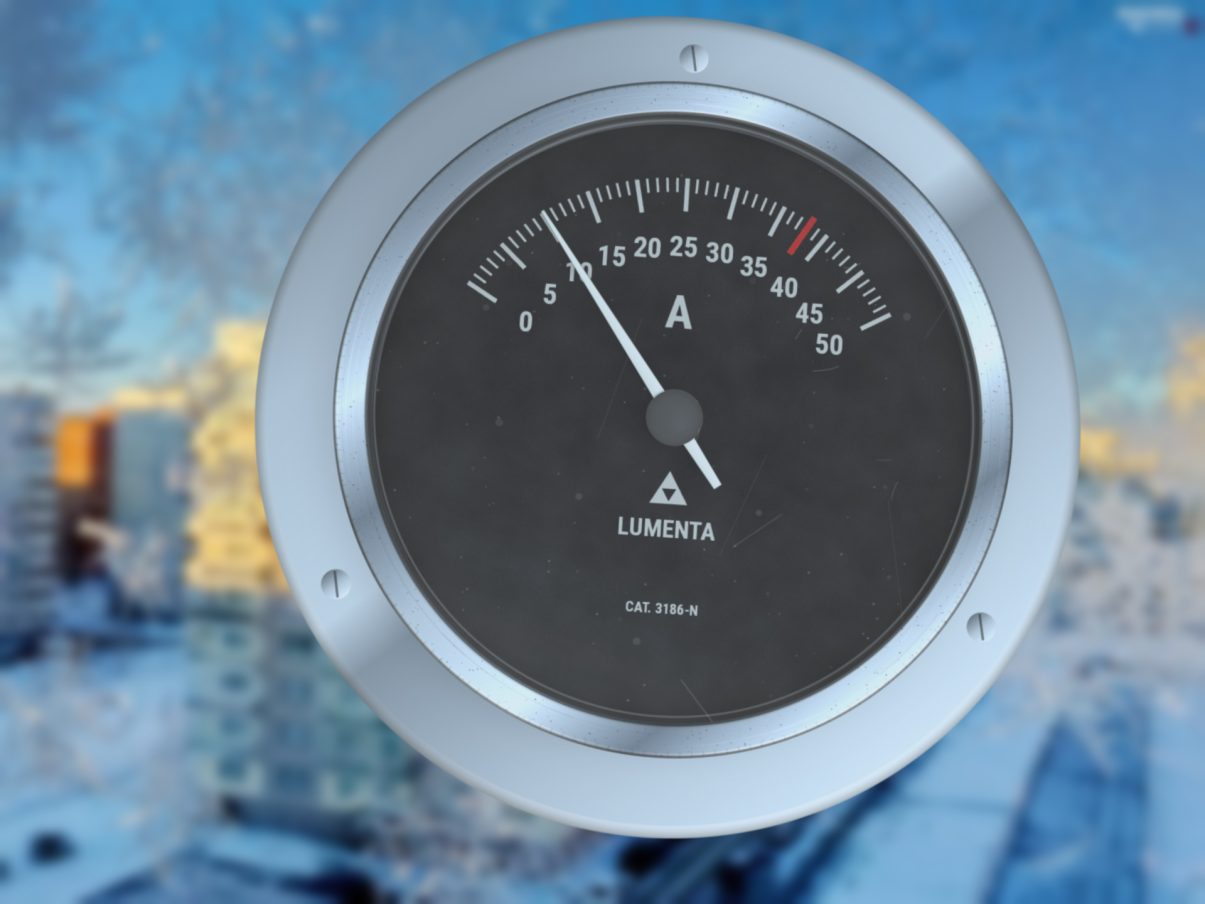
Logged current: 10 A
